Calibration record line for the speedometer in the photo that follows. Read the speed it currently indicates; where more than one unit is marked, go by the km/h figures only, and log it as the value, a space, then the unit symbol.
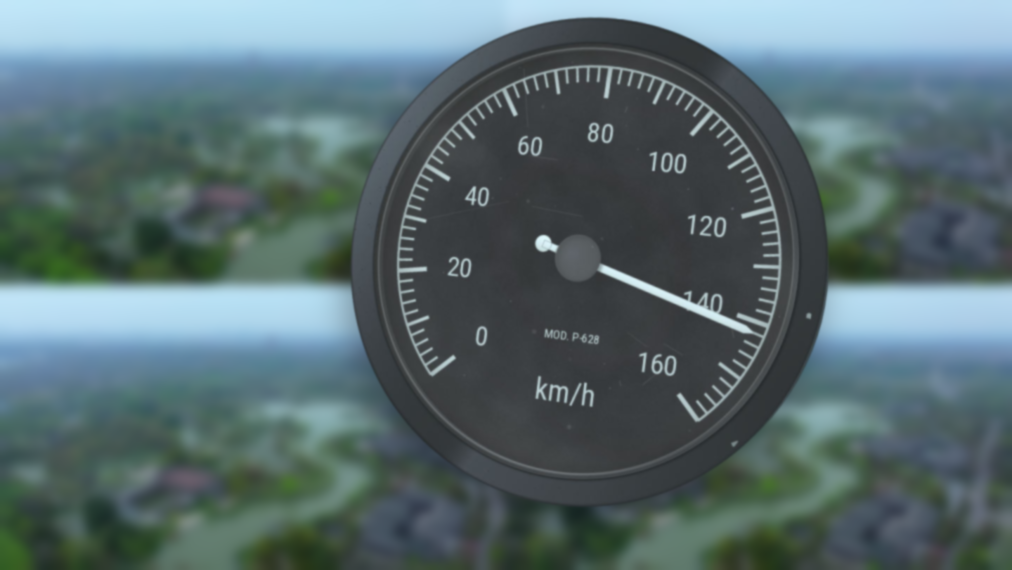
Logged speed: 142 km/h
